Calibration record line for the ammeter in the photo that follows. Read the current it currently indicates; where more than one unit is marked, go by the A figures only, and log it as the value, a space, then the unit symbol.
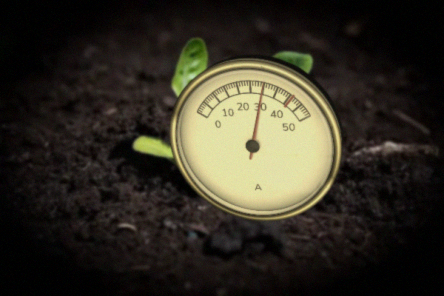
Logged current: 30 A
